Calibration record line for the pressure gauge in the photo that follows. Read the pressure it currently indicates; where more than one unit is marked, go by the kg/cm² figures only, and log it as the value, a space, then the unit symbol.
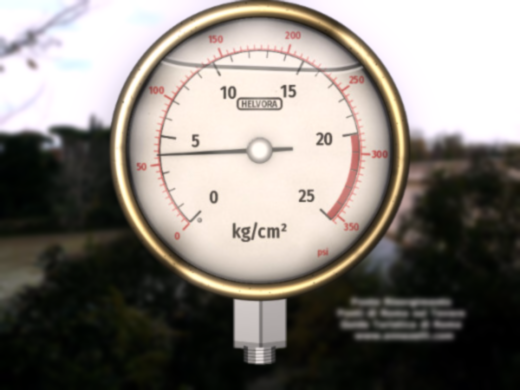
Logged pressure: 4 kg/cm²
